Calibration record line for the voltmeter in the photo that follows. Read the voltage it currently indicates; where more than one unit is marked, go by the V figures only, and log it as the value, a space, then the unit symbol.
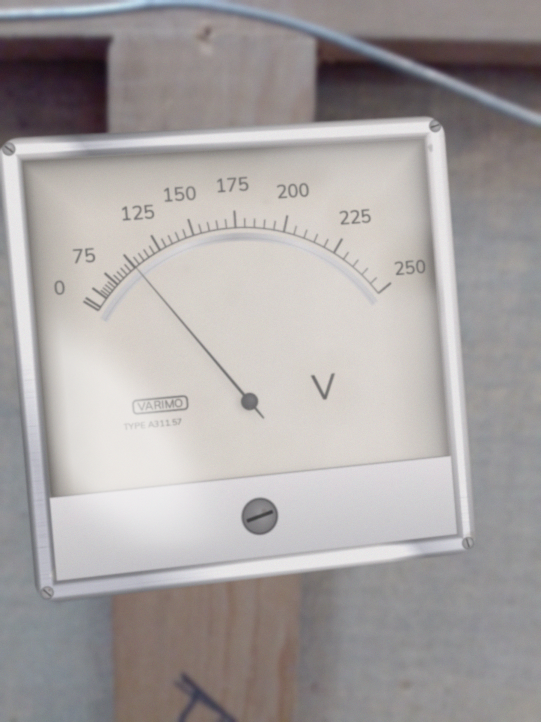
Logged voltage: 100 V
